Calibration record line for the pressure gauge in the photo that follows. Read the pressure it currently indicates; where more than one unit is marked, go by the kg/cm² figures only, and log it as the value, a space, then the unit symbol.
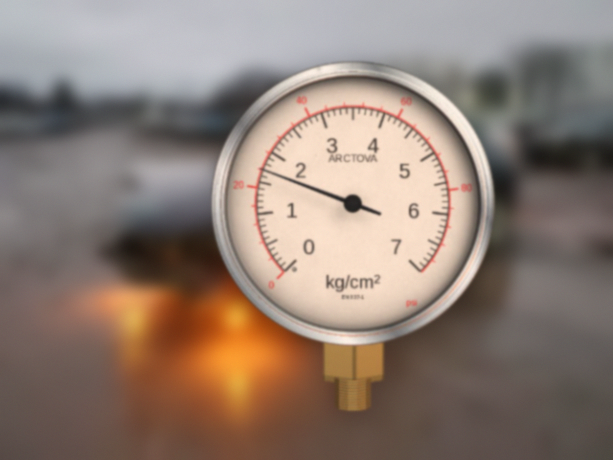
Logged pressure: 1.7 kg/cm²
